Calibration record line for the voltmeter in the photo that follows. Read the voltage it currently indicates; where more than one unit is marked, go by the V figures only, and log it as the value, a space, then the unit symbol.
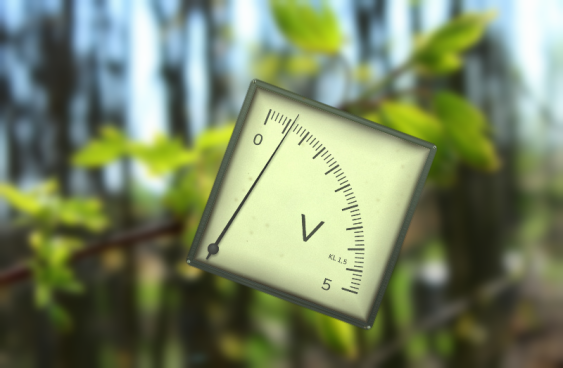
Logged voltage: 0.6 V
